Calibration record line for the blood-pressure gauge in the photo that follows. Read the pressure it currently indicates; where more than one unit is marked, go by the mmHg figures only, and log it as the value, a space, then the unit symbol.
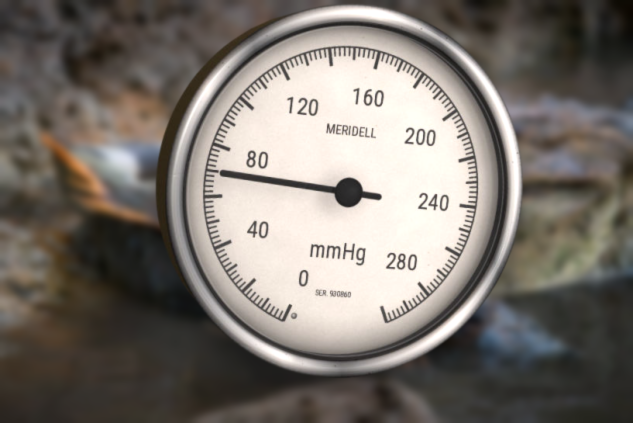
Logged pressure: 70 mmHg
